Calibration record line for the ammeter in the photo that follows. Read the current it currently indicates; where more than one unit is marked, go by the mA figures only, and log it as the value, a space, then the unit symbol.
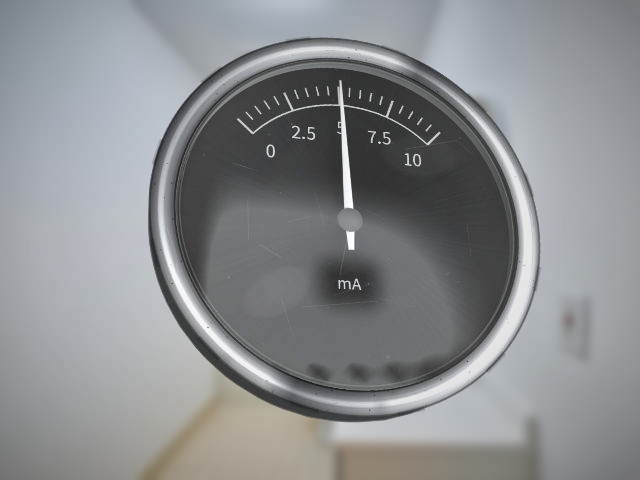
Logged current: 5 mA
